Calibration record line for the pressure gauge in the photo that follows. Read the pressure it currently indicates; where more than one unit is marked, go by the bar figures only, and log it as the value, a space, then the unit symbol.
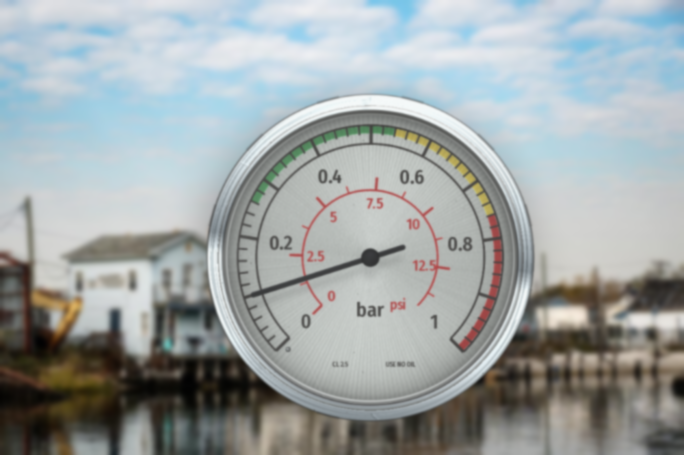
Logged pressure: 0.1 bar
